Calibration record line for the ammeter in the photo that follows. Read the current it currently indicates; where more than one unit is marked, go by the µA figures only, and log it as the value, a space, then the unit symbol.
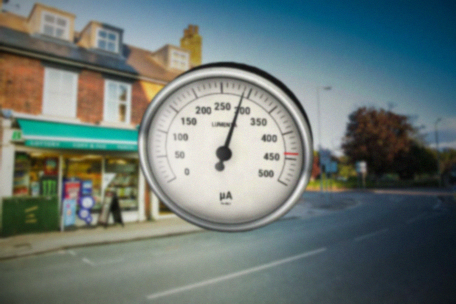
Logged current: 290 µA
